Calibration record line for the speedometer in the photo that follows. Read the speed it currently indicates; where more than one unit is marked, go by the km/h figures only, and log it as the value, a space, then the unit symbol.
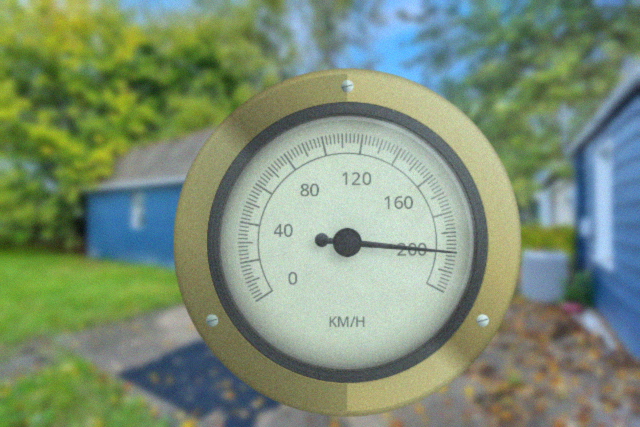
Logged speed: 200 km/h
